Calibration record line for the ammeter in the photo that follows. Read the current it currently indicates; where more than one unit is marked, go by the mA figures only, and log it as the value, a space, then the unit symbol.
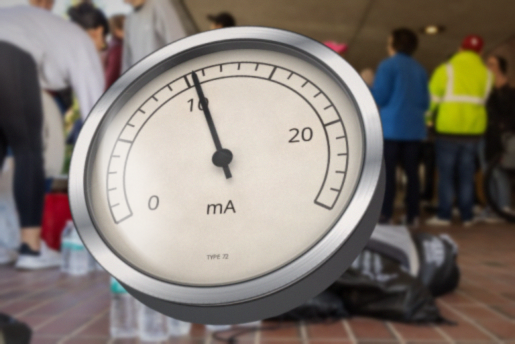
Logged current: 10.5 mA
